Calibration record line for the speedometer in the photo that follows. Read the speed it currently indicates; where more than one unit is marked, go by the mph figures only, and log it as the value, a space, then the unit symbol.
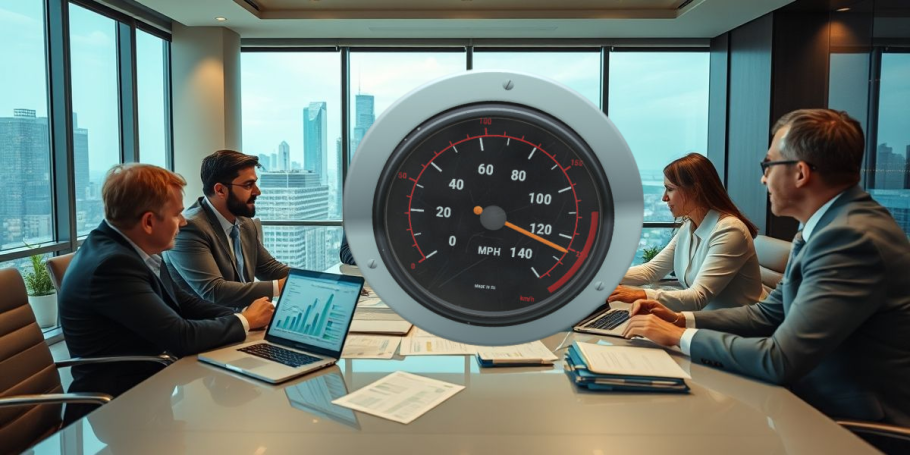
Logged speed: 125 mph
